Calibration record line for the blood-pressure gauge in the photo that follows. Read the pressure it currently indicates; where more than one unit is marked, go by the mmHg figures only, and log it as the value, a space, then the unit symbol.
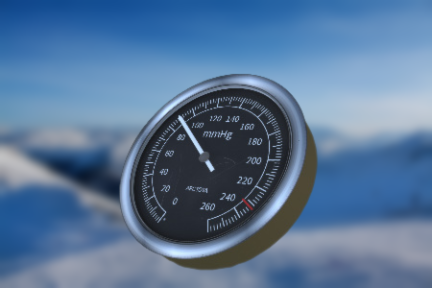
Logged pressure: 90 mmHg
